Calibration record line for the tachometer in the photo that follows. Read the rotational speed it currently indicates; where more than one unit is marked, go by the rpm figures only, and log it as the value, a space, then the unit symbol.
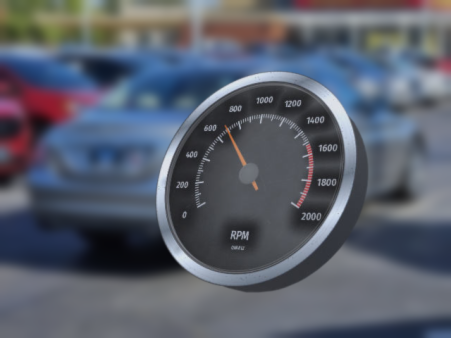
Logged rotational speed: 700 rpm
